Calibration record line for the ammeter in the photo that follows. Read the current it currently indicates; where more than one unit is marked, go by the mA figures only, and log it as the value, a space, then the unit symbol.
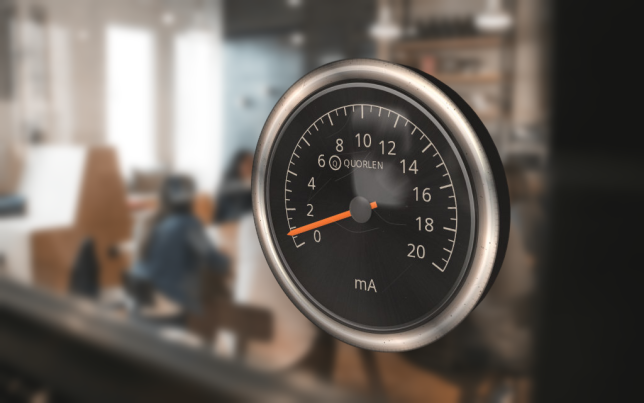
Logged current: 0.75 mA
